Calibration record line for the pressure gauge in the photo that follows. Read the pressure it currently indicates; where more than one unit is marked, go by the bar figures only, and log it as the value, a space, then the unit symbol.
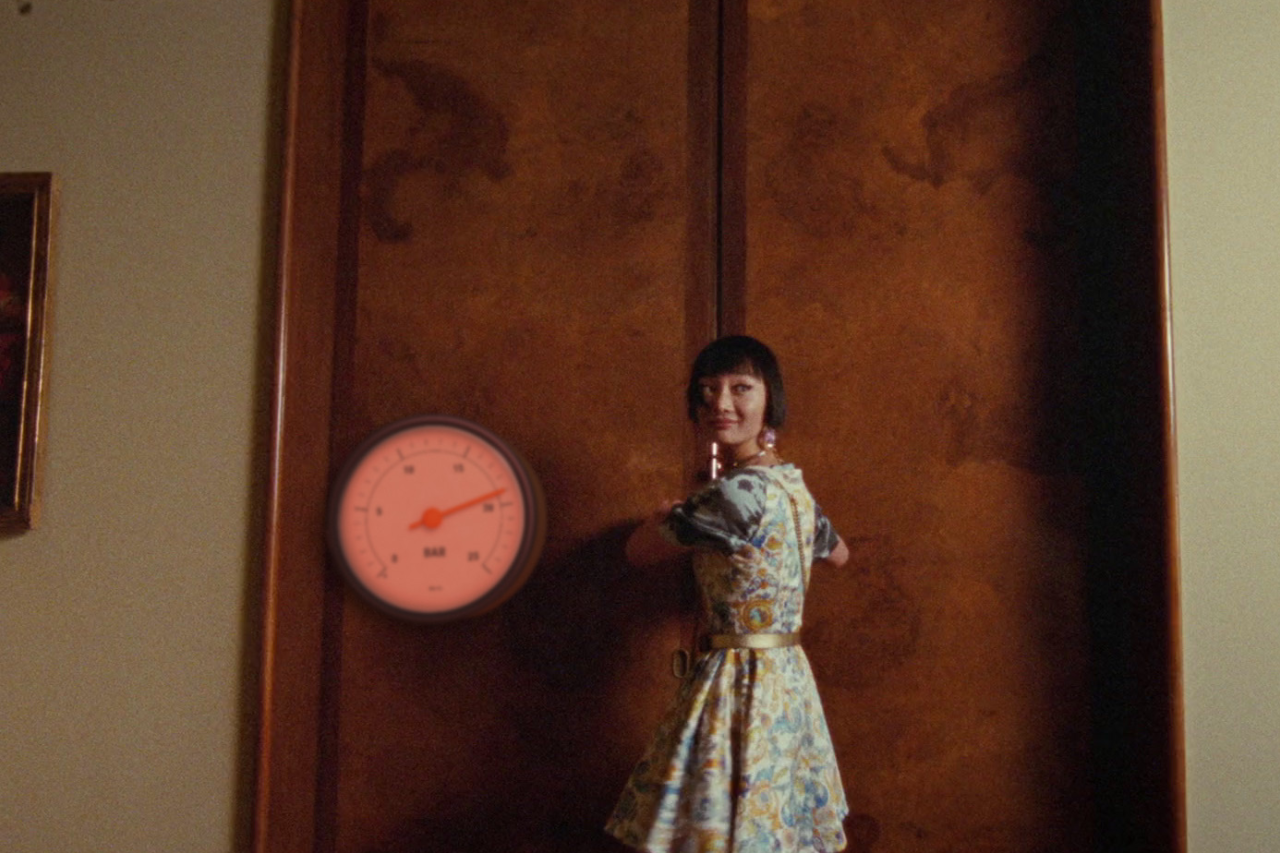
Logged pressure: 19 bar
